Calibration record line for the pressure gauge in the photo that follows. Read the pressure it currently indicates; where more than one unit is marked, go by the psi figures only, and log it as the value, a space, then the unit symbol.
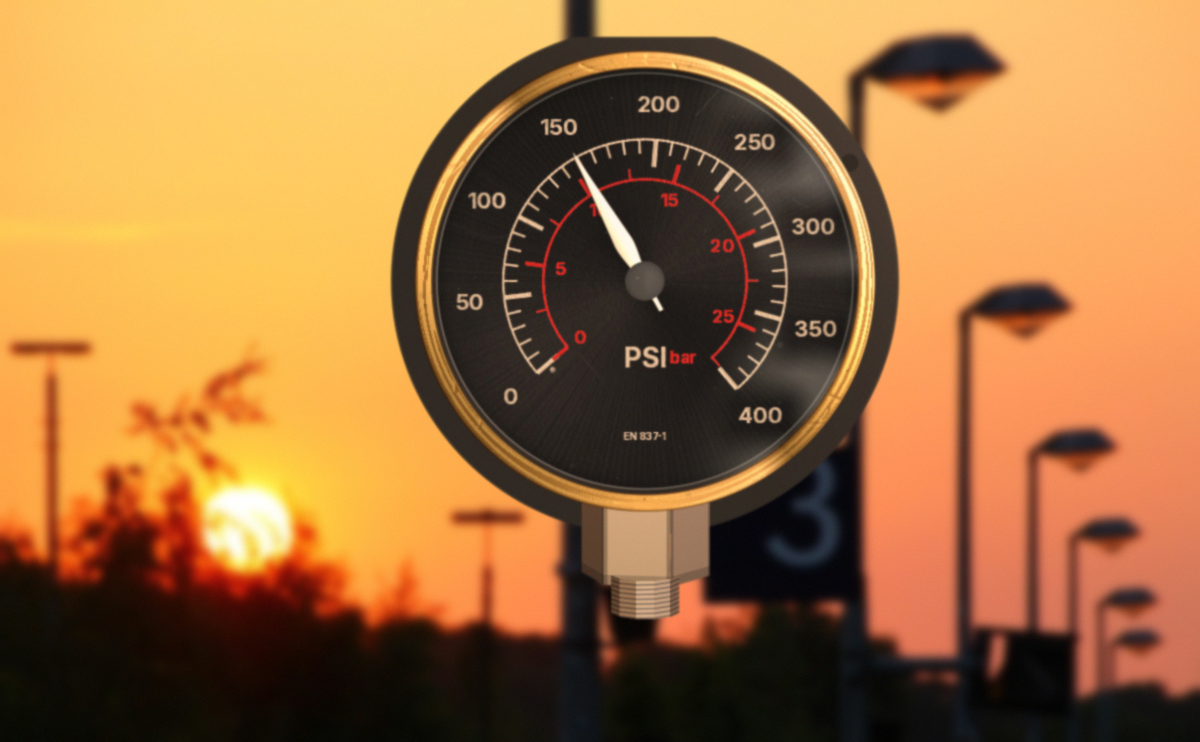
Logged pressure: 150 psi
